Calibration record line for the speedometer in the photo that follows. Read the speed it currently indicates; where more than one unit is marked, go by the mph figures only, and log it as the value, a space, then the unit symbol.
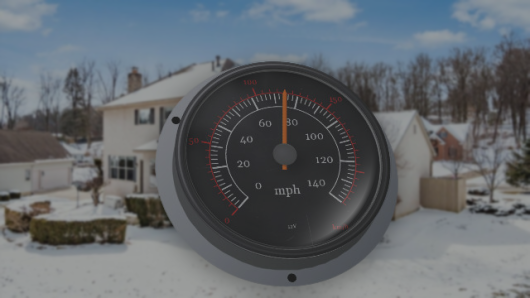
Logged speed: 74 mph
